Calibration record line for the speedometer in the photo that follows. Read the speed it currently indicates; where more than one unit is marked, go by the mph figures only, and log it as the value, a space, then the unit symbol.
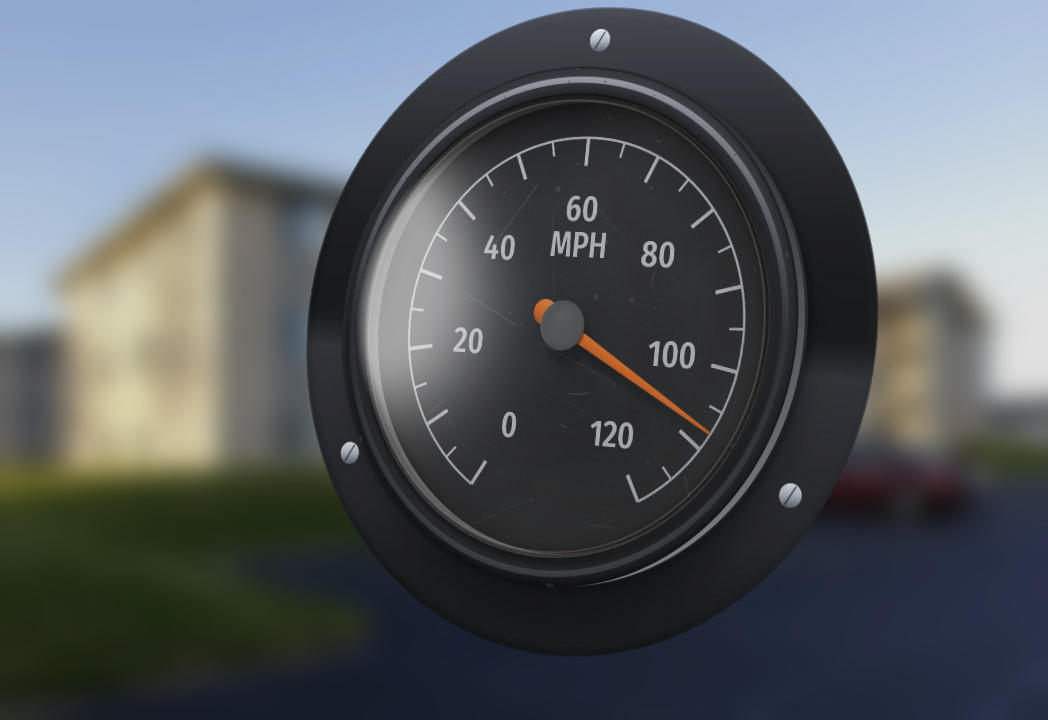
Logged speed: 107.5 mph
